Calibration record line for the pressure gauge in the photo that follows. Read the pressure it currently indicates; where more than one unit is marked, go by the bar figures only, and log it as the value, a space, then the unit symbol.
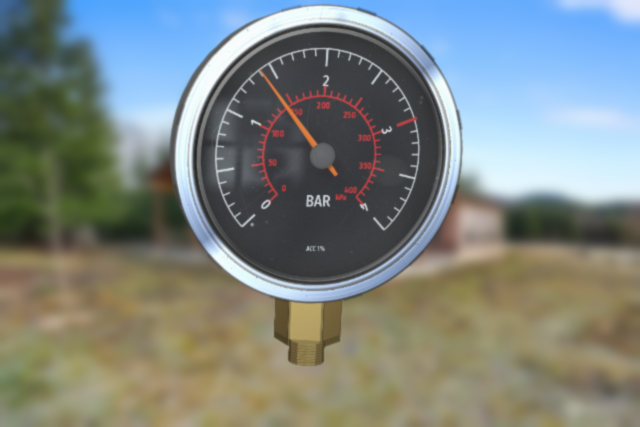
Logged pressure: 1.4 bar
